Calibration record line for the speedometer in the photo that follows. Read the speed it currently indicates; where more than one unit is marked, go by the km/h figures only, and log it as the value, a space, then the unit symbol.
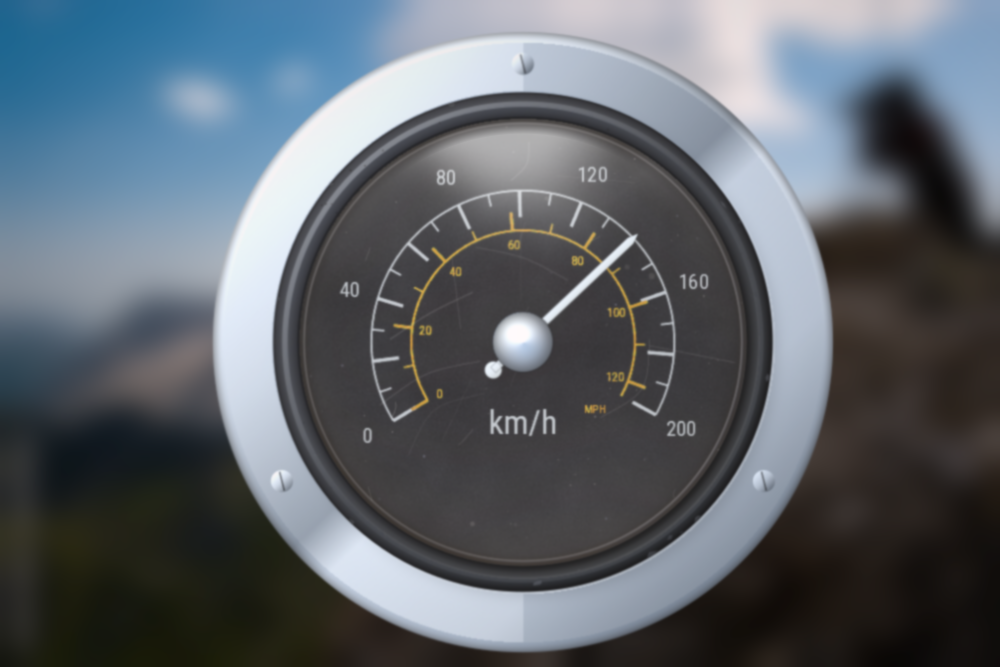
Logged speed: 140 km/h
